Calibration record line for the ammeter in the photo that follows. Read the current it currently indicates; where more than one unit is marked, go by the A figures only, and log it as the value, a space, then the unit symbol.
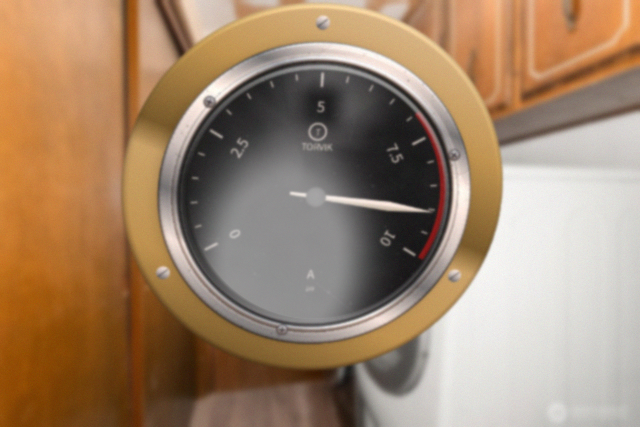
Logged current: 9 A
